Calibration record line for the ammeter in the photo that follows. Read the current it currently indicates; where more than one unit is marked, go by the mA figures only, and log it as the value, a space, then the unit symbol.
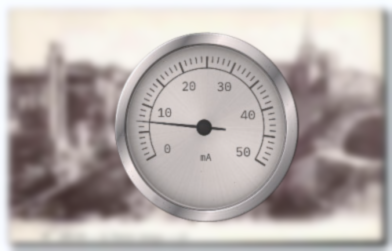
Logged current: 7 mA
